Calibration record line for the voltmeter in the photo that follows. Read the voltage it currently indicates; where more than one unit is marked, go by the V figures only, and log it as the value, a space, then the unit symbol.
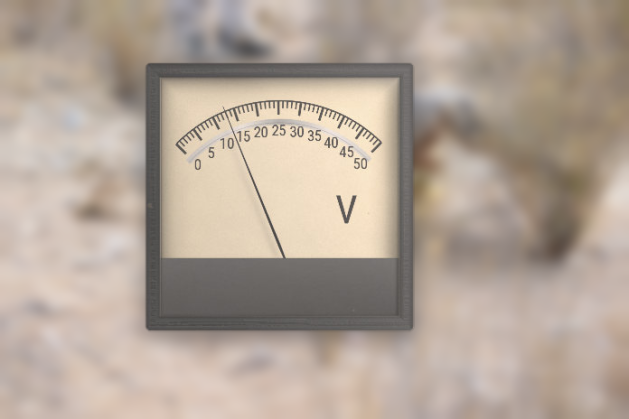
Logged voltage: 13 V
